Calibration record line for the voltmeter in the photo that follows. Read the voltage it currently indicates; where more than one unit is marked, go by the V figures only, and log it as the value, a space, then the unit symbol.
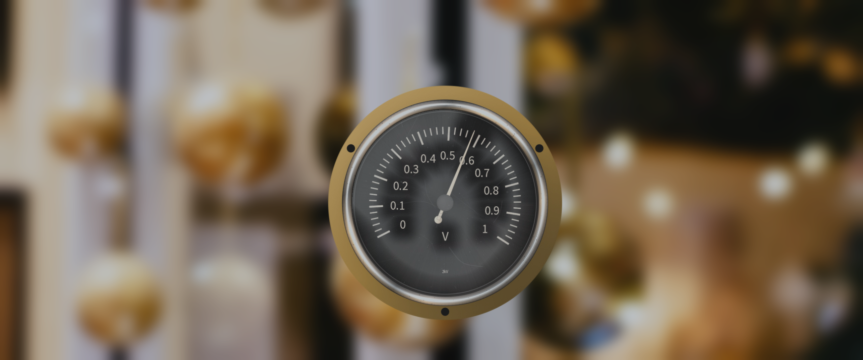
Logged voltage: 0.58 V
